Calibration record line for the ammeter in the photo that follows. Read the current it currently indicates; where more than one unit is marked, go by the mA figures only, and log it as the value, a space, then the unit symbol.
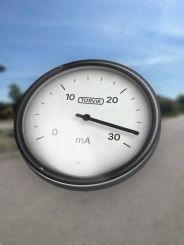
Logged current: 28 mA
